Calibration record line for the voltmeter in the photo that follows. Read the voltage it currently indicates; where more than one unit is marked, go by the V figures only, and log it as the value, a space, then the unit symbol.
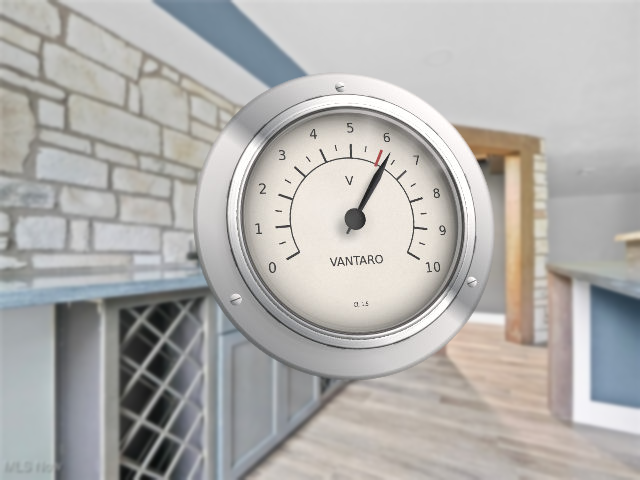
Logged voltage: 6.25 V
